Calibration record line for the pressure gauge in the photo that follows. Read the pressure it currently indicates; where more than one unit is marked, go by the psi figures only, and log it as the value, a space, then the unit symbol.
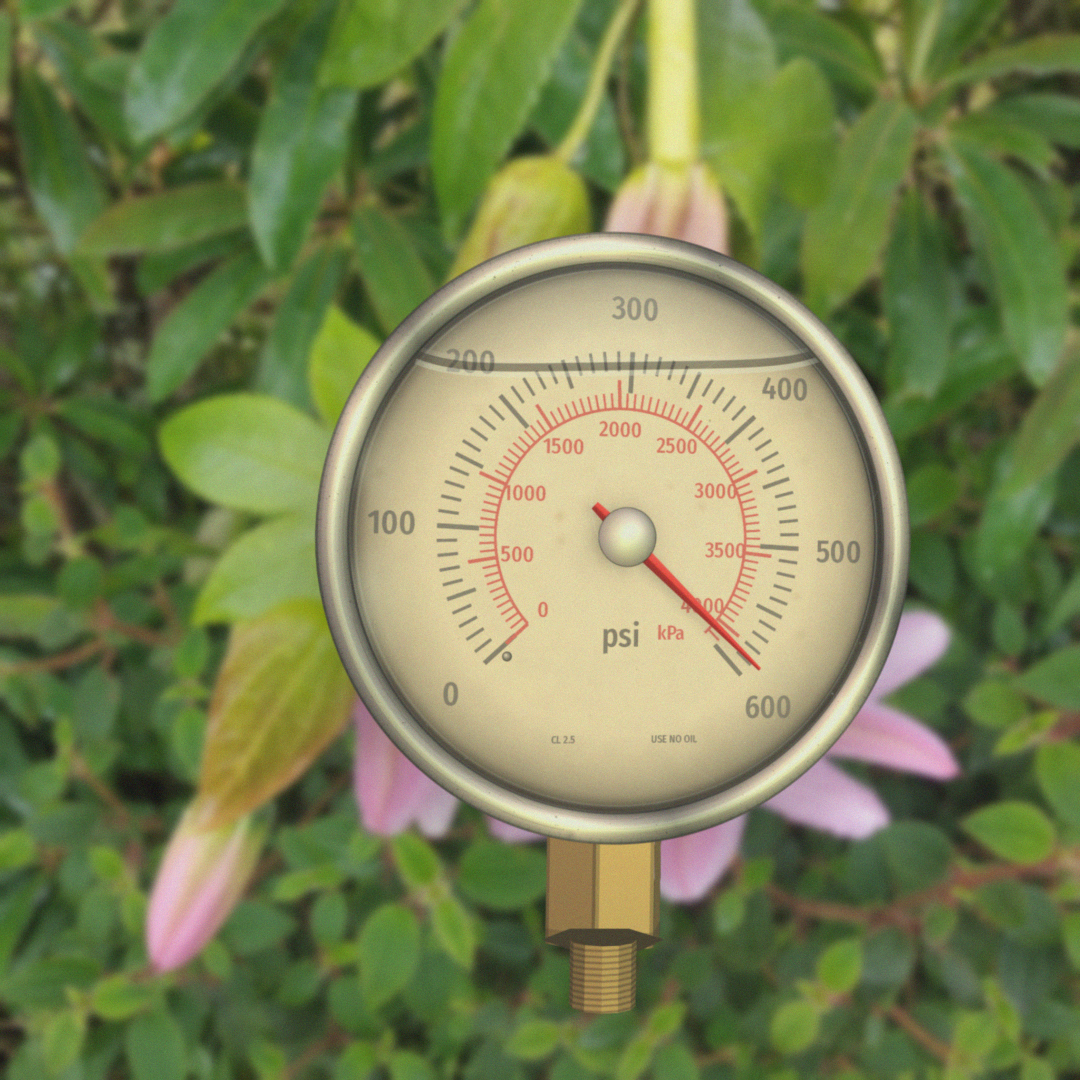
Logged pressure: 590 psi
